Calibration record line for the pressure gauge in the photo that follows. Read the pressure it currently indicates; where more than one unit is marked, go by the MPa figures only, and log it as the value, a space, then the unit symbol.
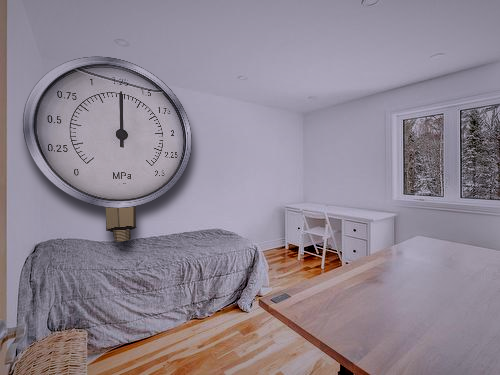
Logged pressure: 1.25 MPa
